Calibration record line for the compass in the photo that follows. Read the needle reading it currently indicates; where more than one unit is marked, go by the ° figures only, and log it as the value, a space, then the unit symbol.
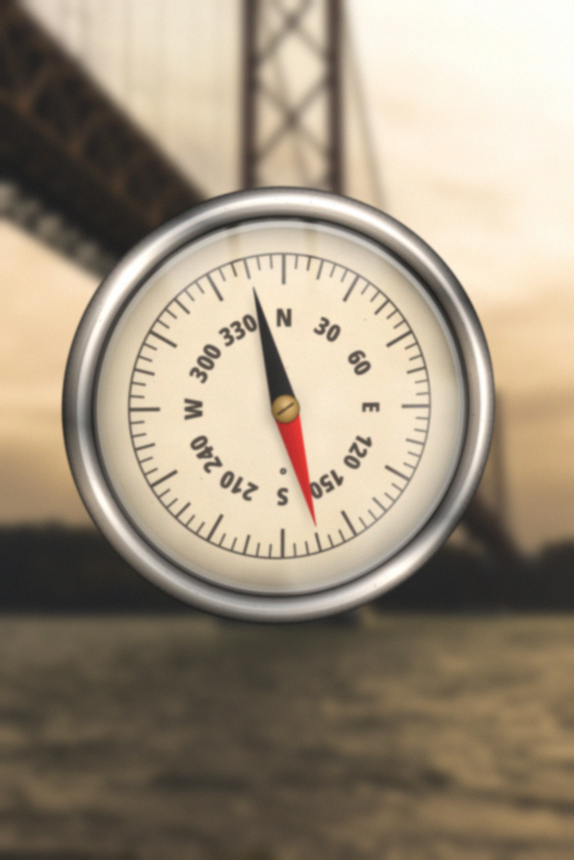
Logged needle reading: 165 °
